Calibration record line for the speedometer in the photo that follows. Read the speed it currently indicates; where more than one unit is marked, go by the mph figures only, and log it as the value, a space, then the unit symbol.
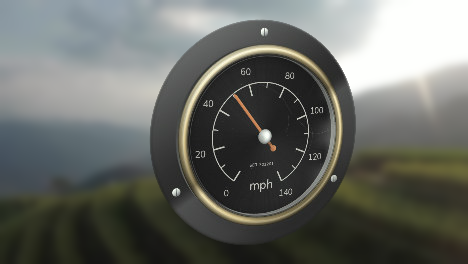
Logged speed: 50 mph
